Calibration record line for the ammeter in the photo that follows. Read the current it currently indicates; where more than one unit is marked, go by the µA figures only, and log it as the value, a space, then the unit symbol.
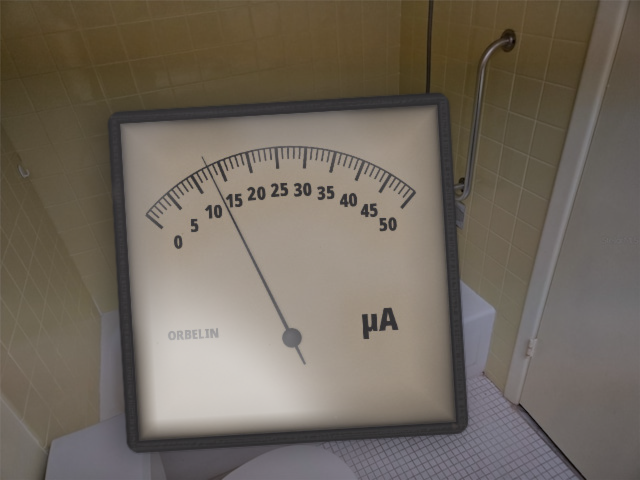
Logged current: 13 µA
